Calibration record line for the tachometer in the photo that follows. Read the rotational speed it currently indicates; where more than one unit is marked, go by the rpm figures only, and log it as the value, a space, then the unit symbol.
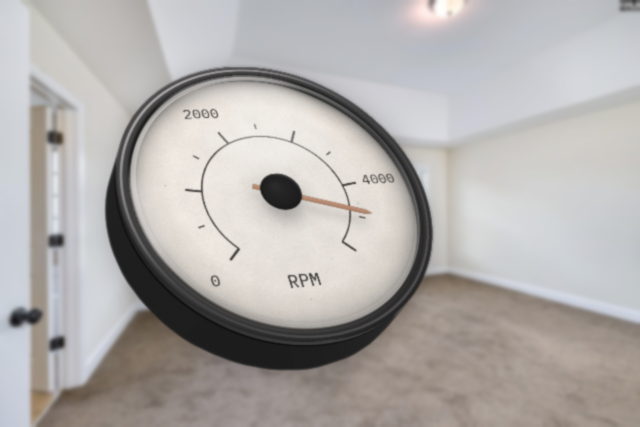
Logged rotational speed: 4500 rpm
